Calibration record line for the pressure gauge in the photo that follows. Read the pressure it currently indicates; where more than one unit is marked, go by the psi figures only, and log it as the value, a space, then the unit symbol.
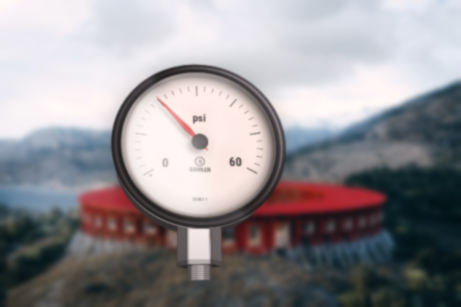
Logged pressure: 20 psi
